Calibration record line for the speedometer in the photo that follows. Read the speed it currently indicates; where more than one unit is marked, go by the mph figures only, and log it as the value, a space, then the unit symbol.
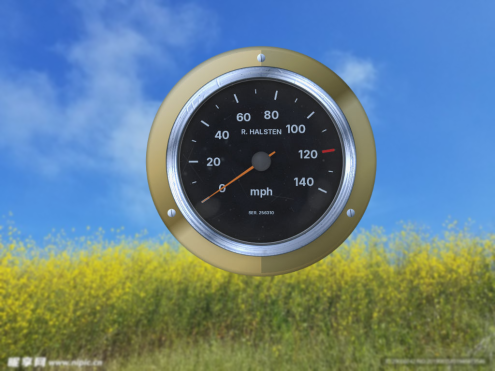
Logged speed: 0 mph
